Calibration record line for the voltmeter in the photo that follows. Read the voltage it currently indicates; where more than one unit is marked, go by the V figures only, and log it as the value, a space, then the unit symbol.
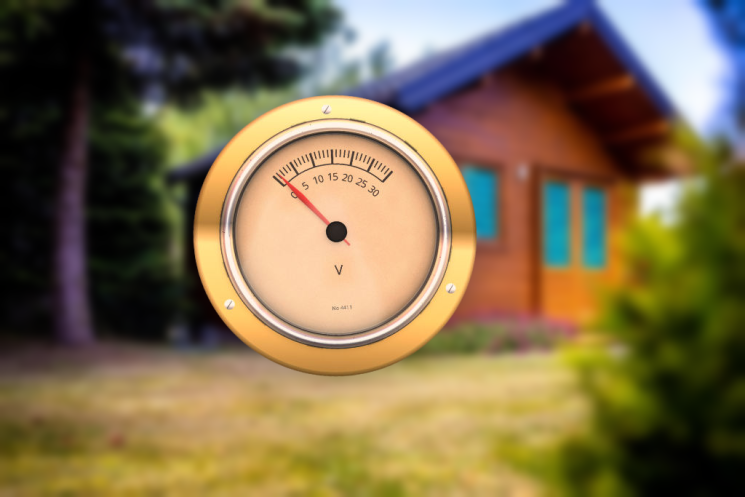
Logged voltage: 1 V
